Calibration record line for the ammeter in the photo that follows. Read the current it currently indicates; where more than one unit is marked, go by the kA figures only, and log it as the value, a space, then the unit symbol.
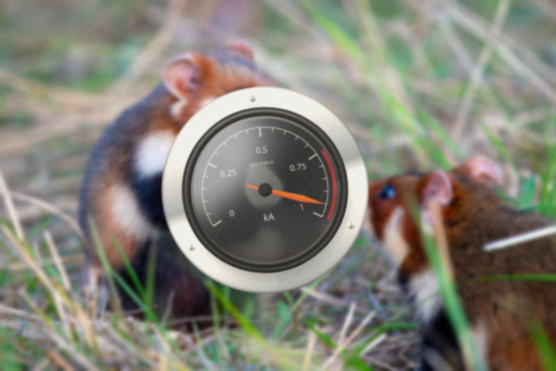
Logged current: 0.95 kA
